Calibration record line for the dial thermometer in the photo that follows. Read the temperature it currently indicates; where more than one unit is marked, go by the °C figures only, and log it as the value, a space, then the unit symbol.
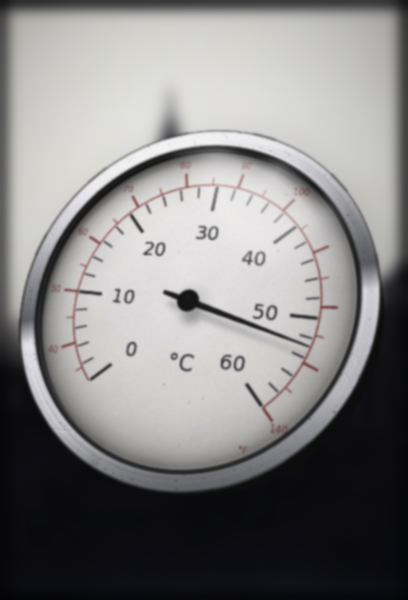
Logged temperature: 53 °C
